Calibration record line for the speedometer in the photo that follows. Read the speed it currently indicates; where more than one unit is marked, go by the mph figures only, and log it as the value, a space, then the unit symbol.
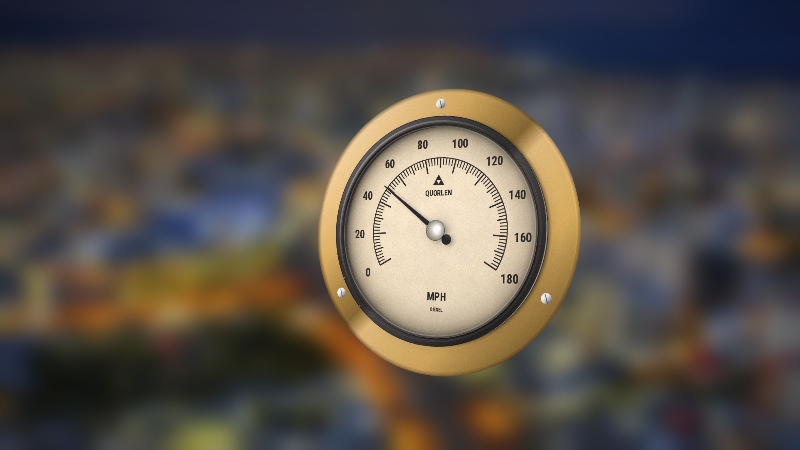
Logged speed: 50 mph
